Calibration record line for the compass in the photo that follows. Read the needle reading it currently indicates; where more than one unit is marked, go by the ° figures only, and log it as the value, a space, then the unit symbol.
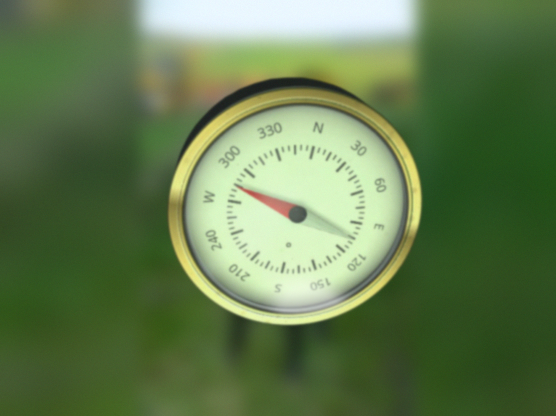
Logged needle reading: 285 °
